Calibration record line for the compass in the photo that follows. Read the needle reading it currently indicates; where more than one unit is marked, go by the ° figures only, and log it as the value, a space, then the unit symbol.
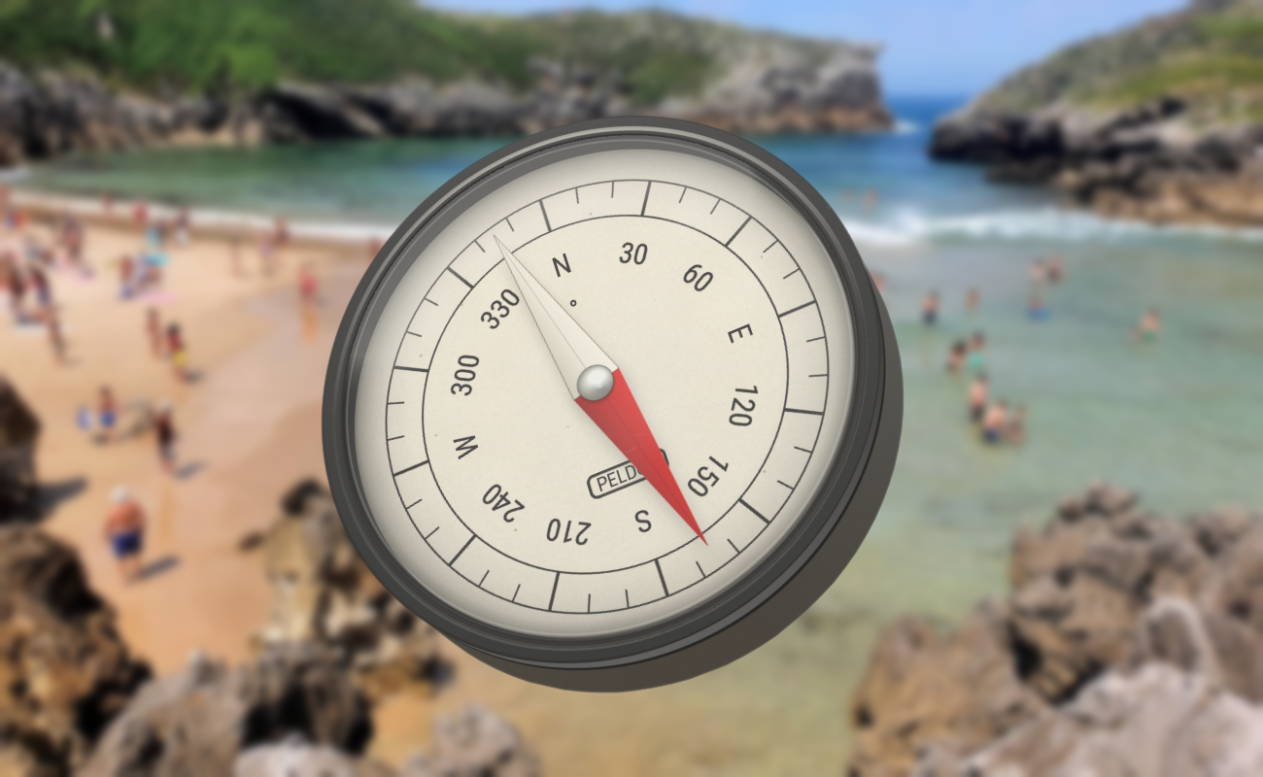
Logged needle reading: 165 °
